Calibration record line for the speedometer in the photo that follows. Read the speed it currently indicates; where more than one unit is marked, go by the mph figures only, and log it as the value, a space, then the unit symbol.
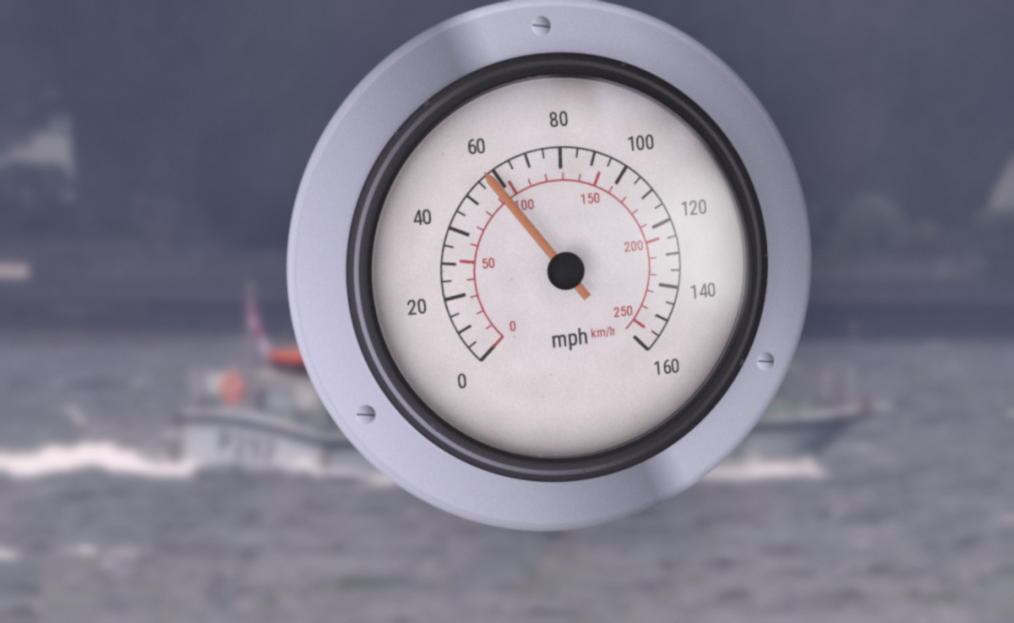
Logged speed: 57.5 mph
